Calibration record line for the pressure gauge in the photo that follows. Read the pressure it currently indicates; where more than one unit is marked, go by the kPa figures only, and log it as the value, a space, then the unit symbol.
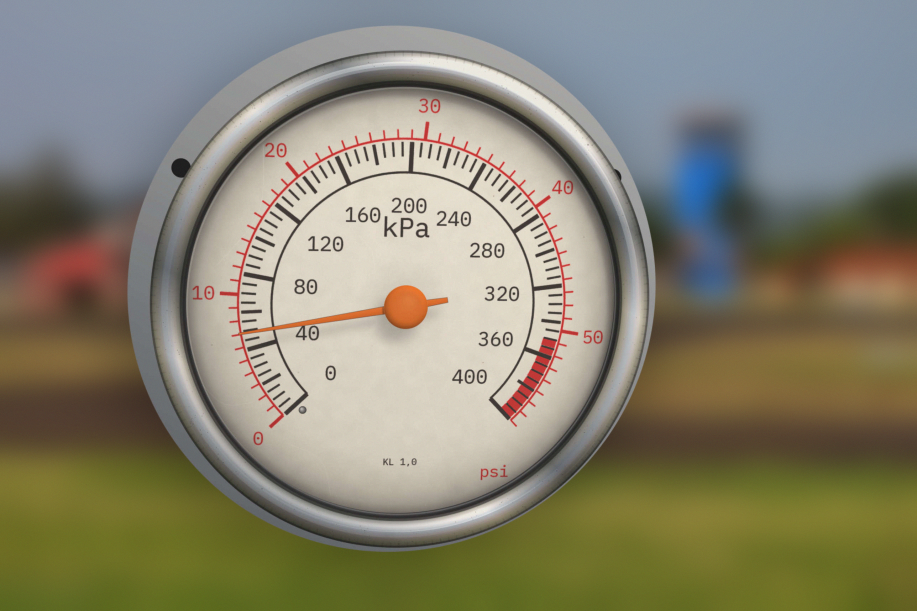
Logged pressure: 50 kPa
